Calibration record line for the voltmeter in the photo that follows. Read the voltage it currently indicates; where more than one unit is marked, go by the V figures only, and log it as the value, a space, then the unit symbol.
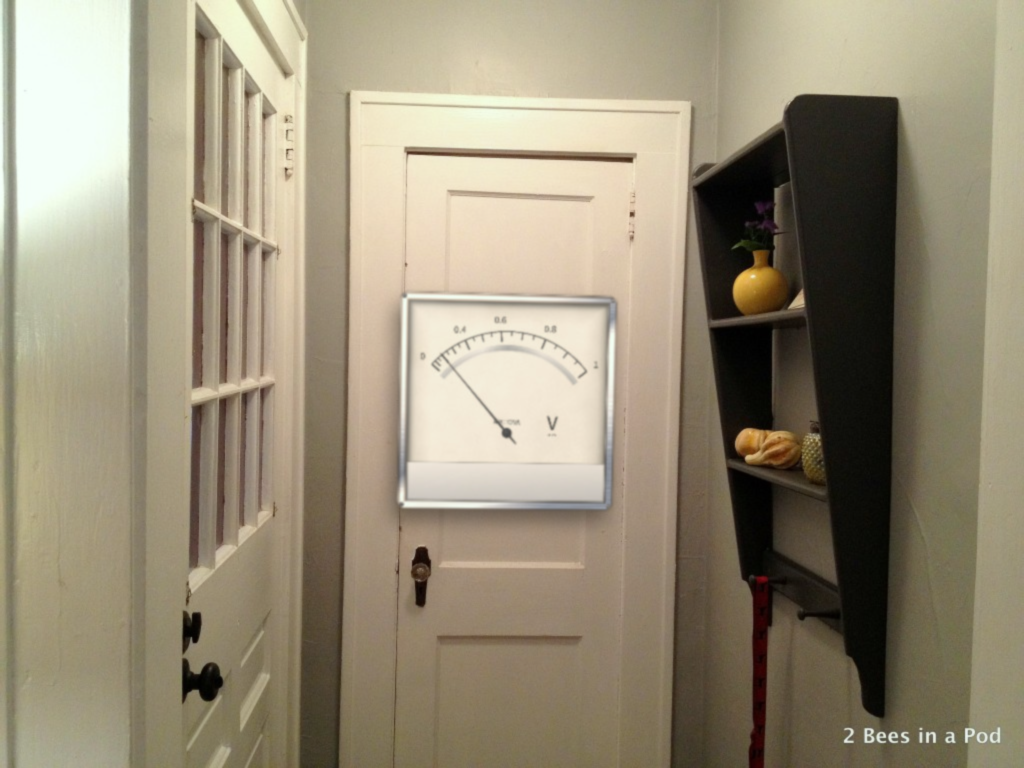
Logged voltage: 0.2 V
